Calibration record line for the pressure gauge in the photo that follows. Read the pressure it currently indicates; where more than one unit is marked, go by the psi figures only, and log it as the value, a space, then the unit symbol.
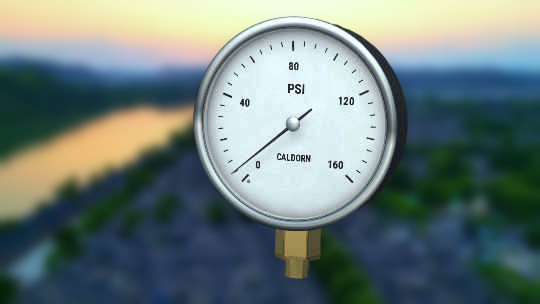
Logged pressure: 5 psi
